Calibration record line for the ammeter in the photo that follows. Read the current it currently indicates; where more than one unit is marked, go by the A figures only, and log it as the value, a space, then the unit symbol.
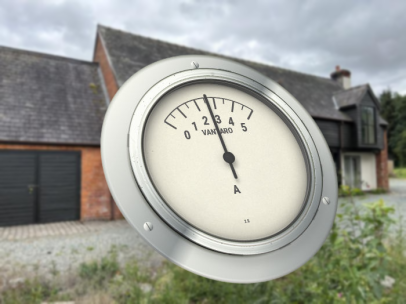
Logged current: 2.5 A
